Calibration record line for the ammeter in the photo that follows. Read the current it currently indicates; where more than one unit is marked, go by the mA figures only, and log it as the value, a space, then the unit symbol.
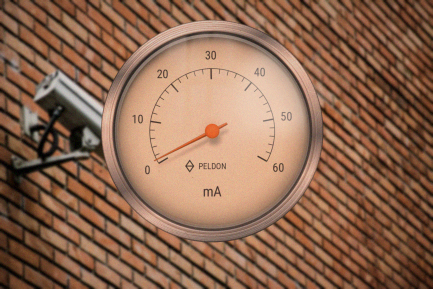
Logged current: 1 mA
